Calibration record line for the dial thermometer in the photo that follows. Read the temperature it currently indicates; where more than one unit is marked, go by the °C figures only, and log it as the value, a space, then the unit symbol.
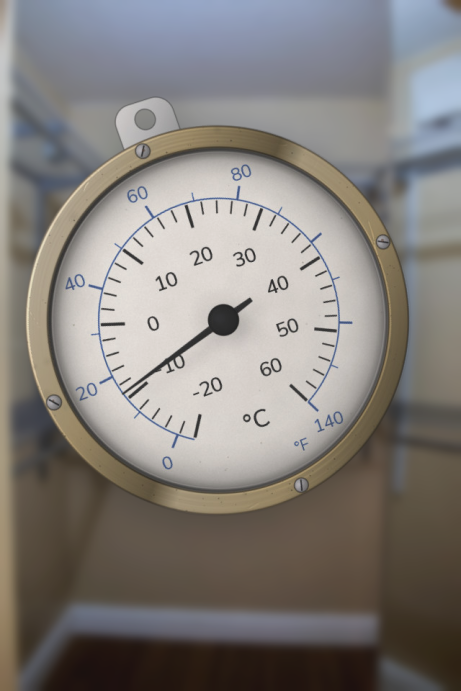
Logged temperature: -9 °C
